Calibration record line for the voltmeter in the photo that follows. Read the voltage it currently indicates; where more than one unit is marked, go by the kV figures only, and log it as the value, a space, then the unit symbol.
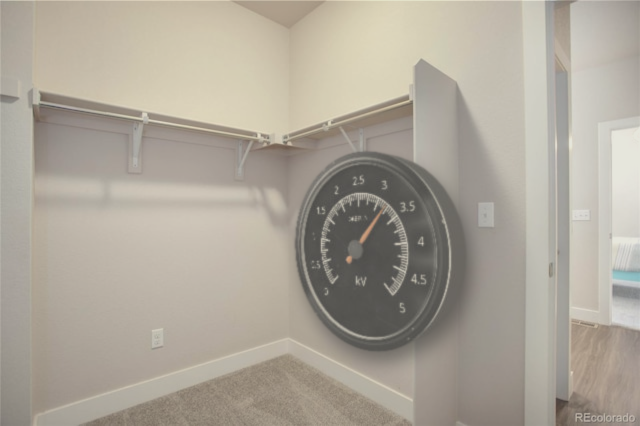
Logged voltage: 3.25 kV
